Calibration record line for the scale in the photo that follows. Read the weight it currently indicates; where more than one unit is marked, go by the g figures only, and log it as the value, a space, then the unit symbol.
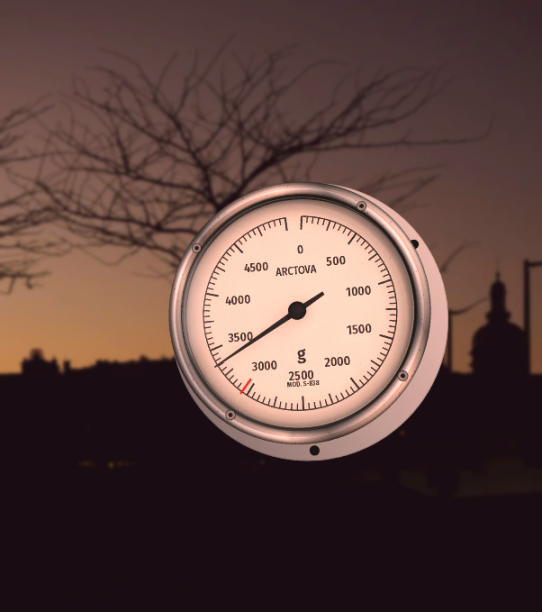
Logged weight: 3350 g
